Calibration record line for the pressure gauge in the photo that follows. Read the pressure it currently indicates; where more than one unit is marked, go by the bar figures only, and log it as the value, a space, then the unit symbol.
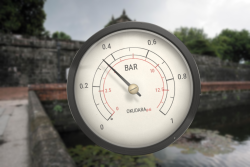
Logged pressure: 0.35 bar
